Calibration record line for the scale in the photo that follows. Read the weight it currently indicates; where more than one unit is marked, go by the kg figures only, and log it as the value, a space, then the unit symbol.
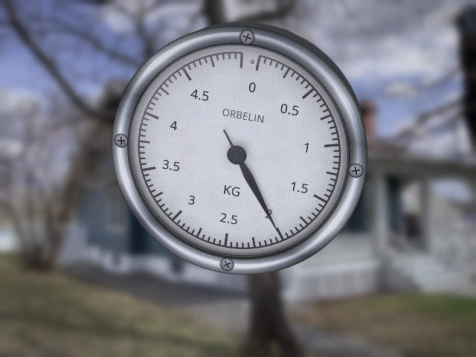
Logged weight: 2 kg
